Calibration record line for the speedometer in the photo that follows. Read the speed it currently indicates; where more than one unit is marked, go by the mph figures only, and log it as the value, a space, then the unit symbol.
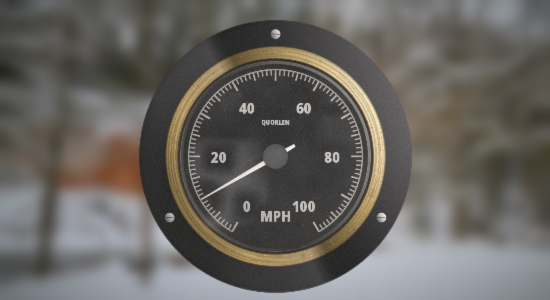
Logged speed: 10 mph
